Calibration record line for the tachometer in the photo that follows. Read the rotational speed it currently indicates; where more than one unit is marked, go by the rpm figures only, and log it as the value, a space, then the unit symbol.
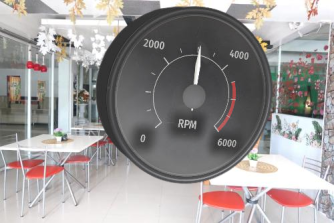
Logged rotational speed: 3000 rpm
